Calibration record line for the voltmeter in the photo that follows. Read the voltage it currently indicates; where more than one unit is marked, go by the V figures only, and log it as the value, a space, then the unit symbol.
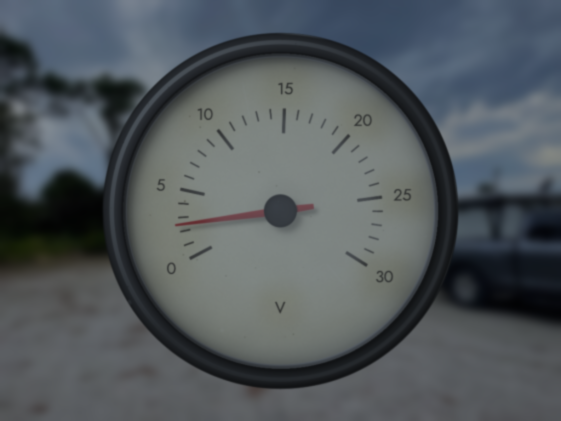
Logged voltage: 2.5 V
